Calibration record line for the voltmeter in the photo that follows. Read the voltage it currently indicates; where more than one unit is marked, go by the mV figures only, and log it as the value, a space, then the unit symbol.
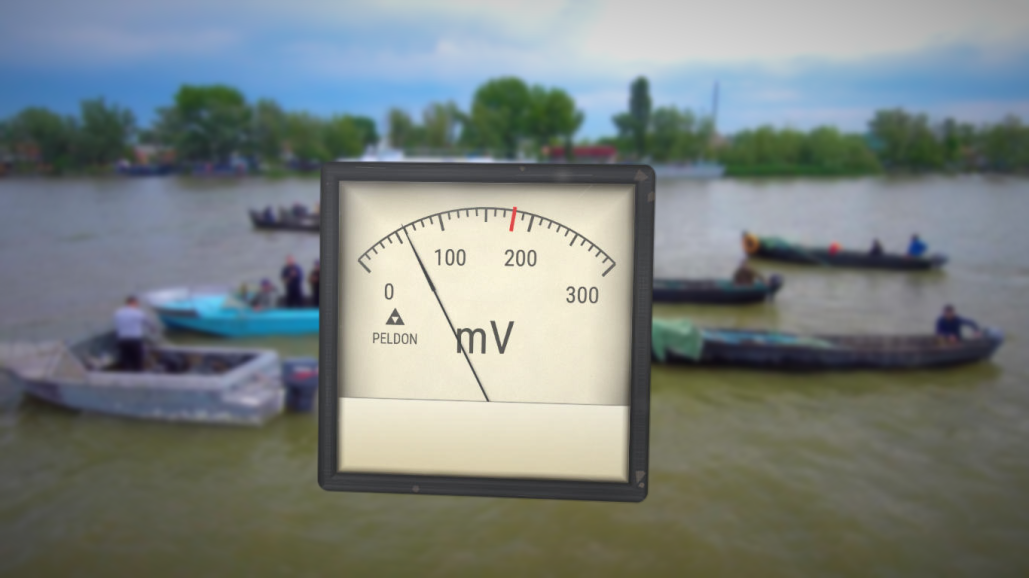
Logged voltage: 60 mV
